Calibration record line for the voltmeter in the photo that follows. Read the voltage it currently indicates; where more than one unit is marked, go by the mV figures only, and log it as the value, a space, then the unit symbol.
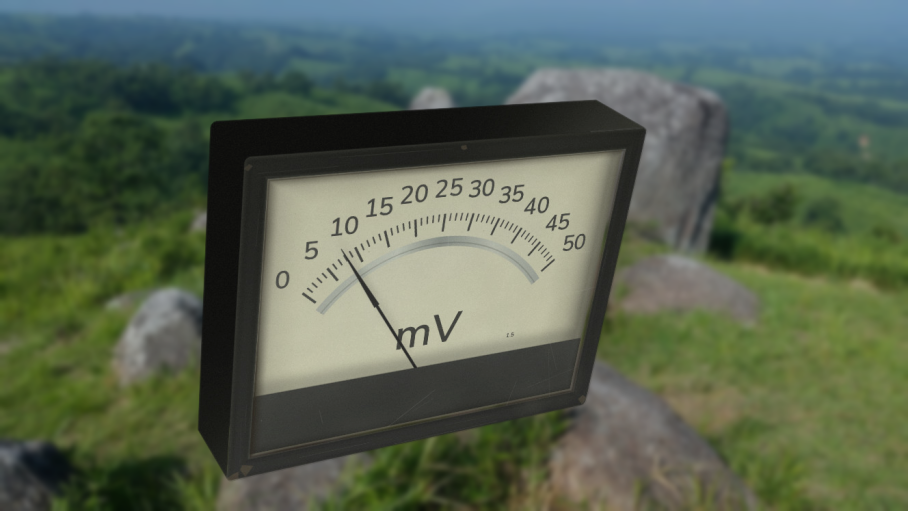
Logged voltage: 8 mV
